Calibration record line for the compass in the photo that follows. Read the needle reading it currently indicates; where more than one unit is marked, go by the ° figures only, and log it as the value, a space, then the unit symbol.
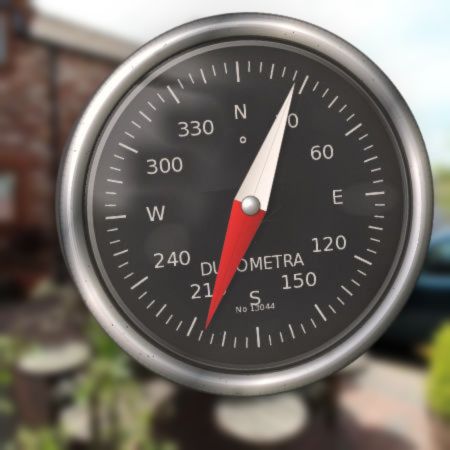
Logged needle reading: 205 °
